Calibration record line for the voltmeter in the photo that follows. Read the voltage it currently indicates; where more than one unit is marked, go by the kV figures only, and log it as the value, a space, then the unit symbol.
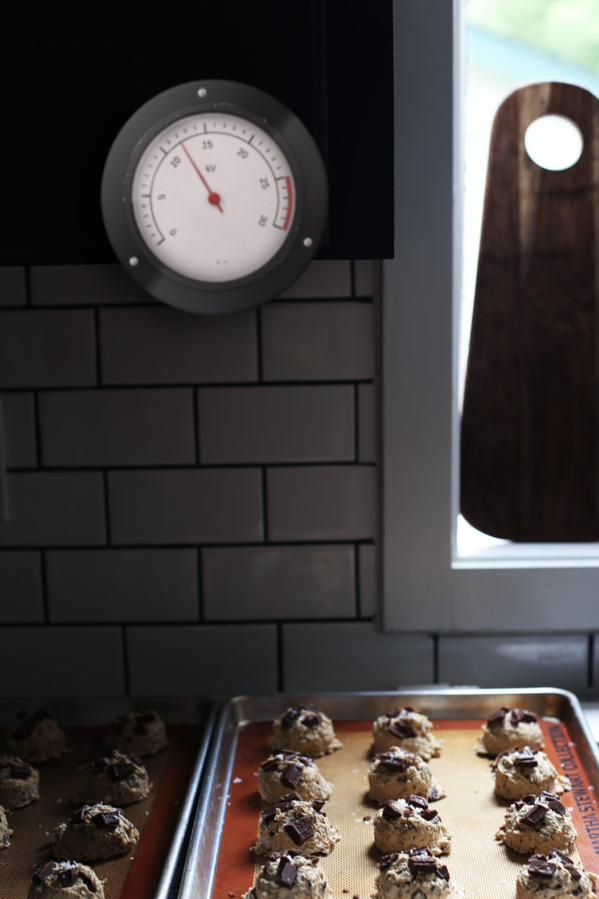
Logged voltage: 12 kV
